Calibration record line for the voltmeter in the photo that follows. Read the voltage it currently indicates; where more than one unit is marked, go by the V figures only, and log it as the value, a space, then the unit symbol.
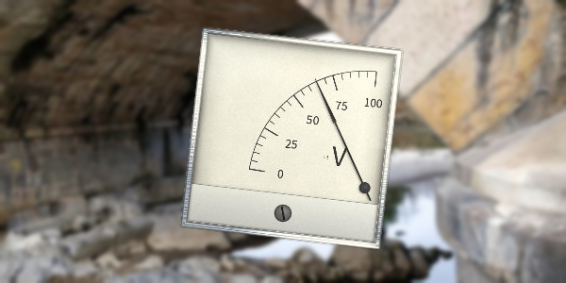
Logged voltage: 65 V
